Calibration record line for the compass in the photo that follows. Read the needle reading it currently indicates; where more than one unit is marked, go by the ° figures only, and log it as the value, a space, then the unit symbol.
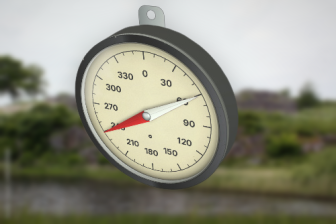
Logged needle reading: 240 °
